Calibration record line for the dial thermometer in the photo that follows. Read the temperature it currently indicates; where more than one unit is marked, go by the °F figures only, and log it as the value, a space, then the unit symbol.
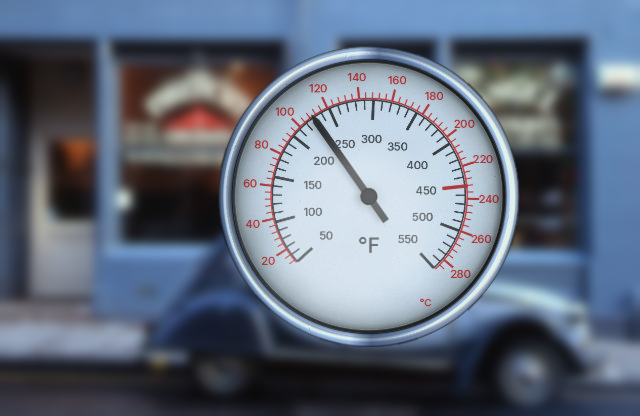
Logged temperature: 230 °F
